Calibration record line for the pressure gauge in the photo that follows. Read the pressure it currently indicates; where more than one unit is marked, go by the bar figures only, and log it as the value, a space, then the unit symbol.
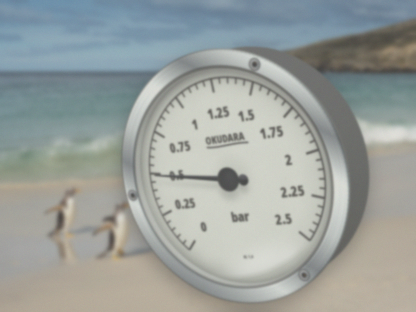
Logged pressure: 0.5 bar
